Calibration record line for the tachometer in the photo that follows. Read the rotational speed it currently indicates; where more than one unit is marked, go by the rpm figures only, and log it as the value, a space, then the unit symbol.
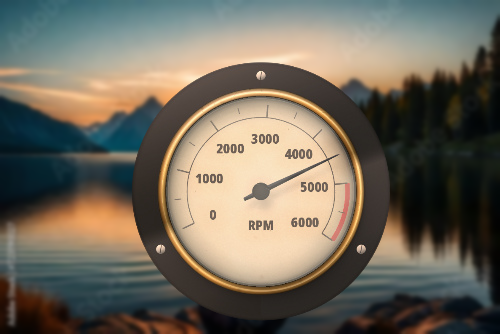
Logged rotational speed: 4500 rpm
